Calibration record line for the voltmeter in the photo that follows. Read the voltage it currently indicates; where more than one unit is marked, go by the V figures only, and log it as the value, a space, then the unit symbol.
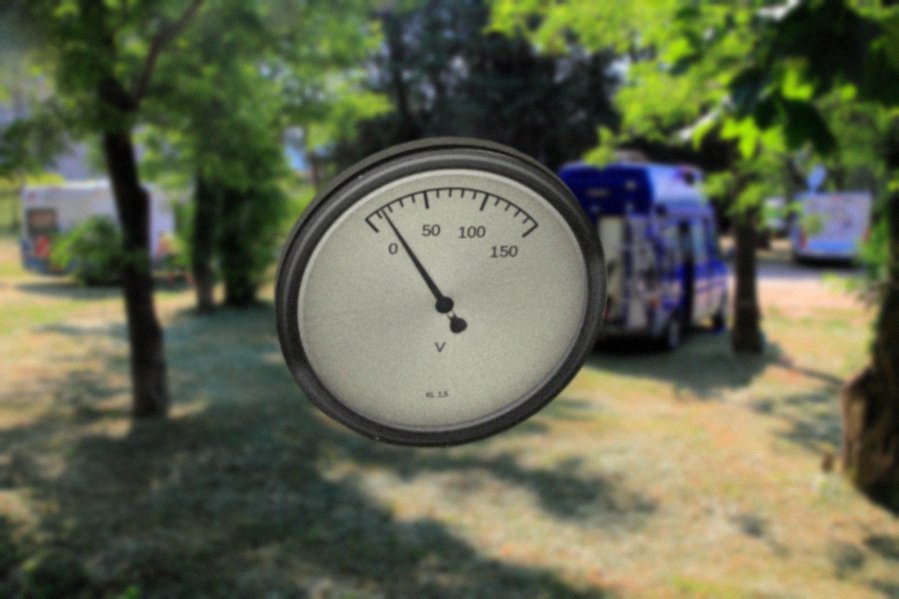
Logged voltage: 15 V
